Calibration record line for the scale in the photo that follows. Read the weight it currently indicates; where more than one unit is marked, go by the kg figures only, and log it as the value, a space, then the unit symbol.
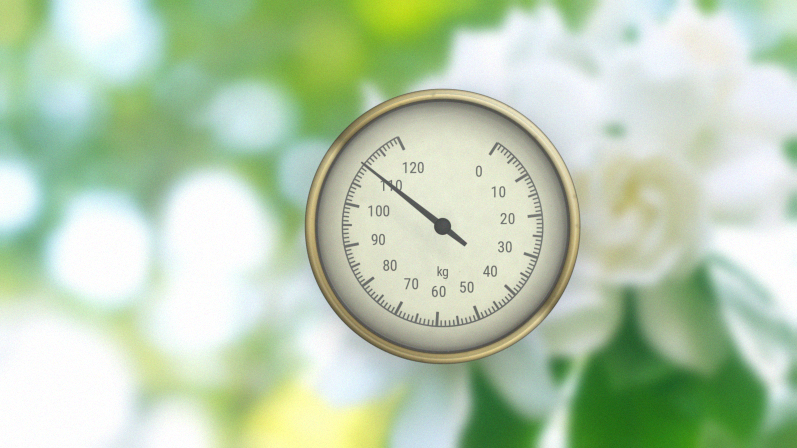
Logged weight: 110 kg
